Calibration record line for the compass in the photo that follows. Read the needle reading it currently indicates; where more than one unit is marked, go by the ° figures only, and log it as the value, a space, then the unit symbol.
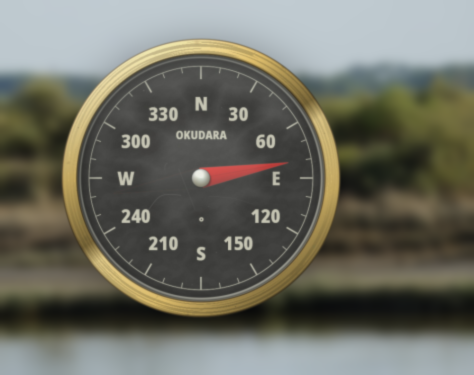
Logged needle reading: 80 °
